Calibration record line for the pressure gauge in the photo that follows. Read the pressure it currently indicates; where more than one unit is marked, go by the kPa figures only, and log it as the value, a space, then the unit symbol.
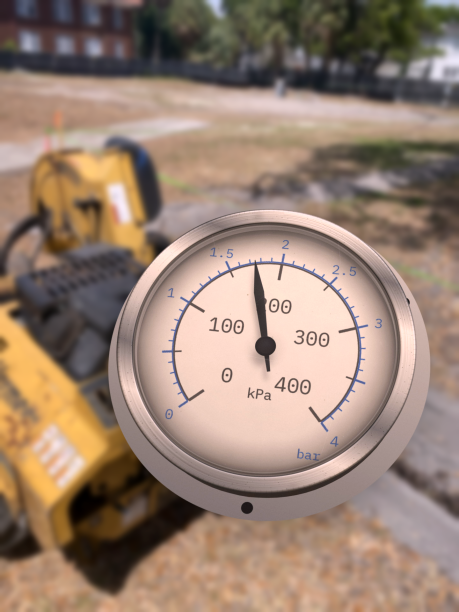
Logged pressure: 175 kPa
